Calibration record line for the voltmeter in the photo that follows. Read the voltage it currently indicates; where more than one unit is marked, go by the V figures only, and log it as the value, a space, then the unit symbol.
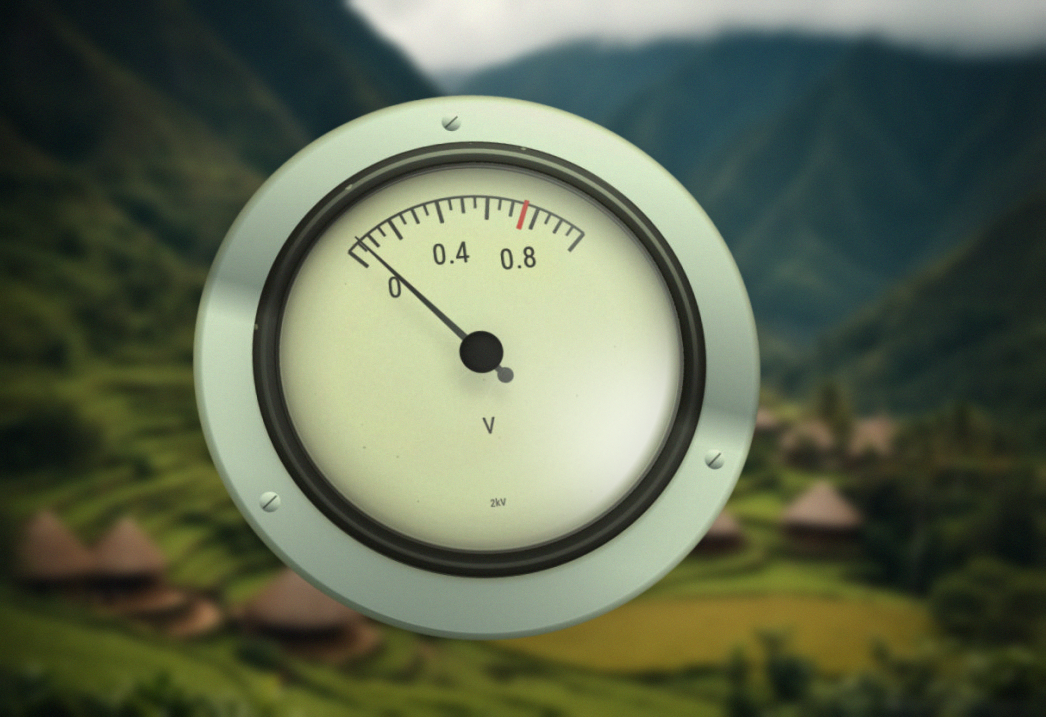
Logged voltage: 0.05 V
